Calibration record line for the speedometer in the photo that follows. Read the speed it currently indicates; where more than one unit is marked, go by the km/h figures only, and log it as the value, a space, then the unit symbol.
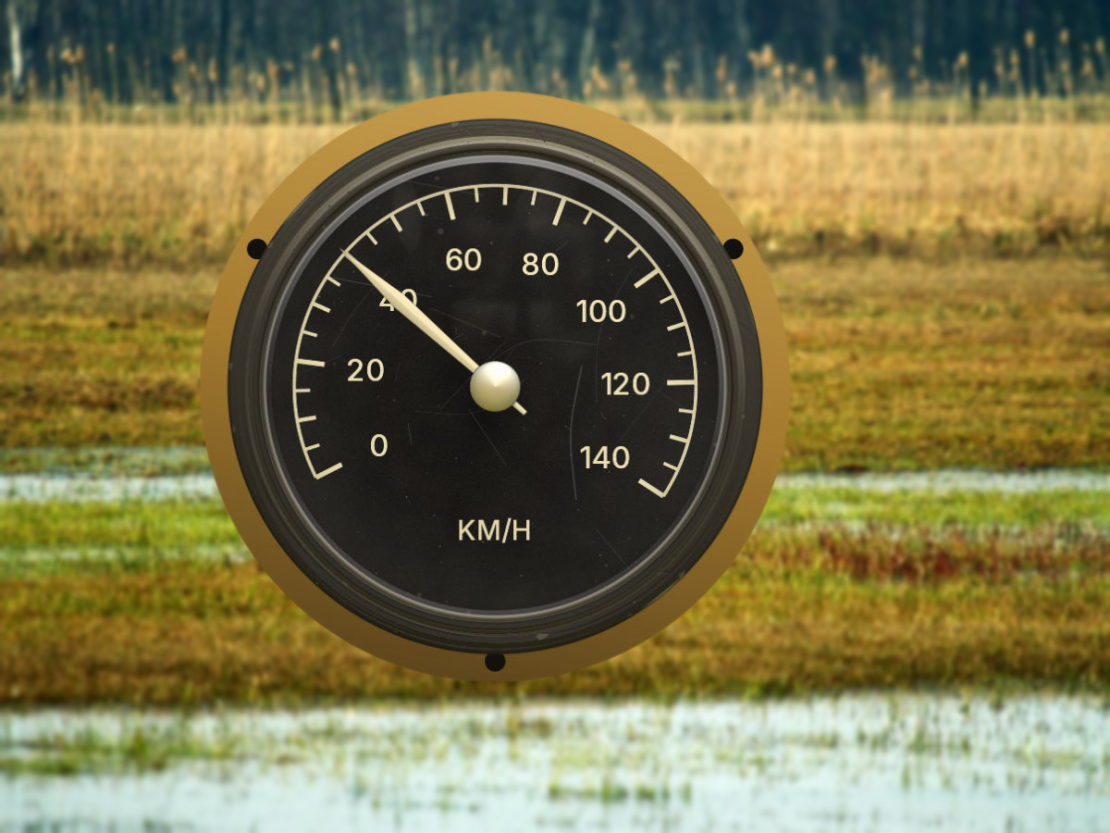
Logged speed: 40 km/h
